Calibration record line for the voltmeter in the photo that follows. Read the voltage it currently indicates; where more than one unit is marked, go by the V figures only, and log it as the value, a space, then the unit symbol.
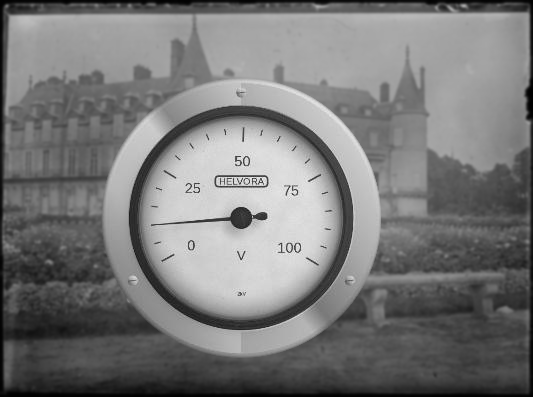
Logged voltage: 10 V
